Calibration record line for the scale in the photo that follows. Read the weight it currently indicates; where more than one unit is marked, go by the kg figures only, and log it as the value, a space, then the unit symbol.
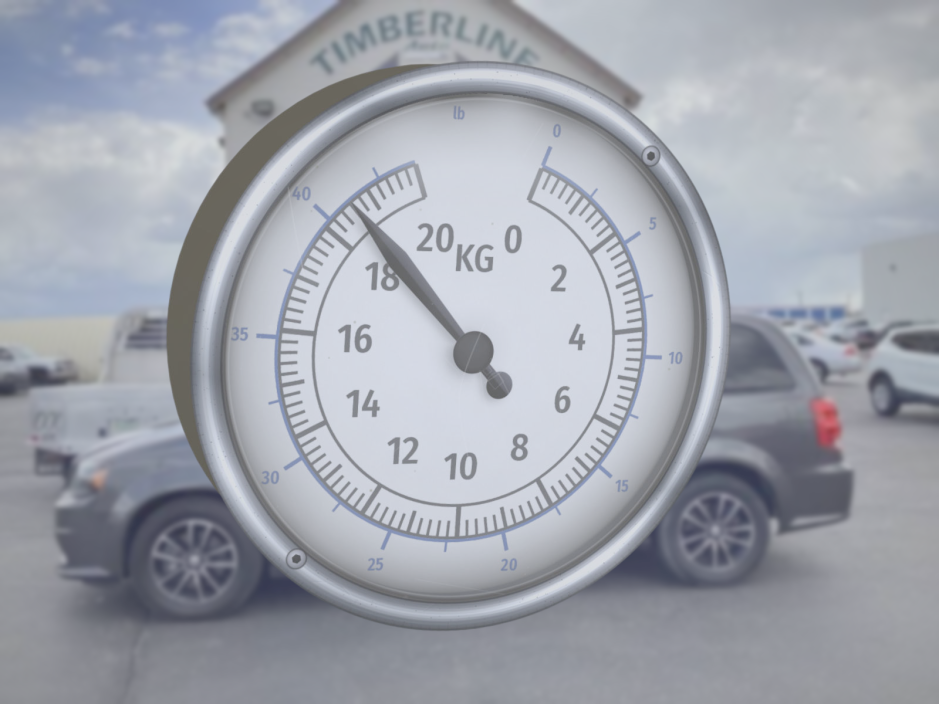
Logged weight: 18.6 kg
